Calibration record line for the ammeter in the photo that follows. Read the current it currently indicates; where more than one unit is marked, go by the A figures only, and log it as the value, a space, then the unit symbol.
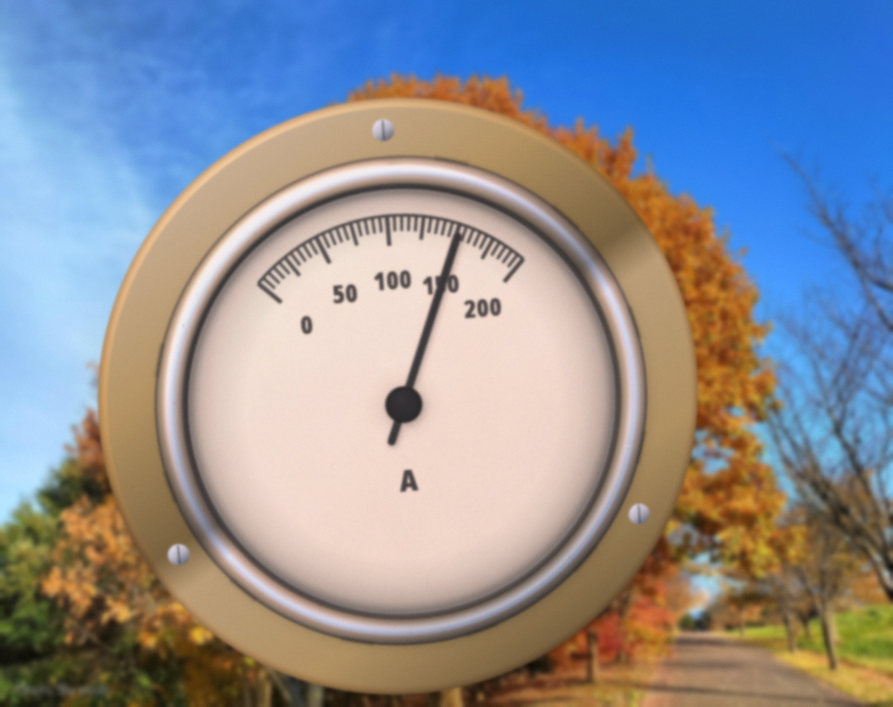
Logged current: 150 A
